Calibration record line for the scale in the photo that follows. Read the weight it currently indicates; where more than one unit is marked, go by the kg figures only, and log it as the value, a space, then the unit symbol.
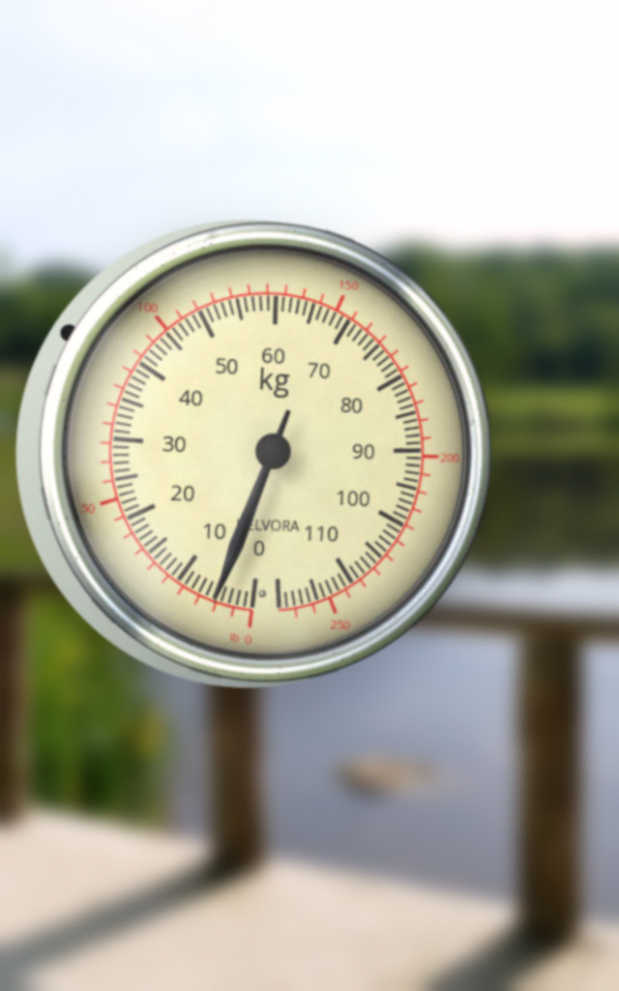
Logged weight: 5 kg
